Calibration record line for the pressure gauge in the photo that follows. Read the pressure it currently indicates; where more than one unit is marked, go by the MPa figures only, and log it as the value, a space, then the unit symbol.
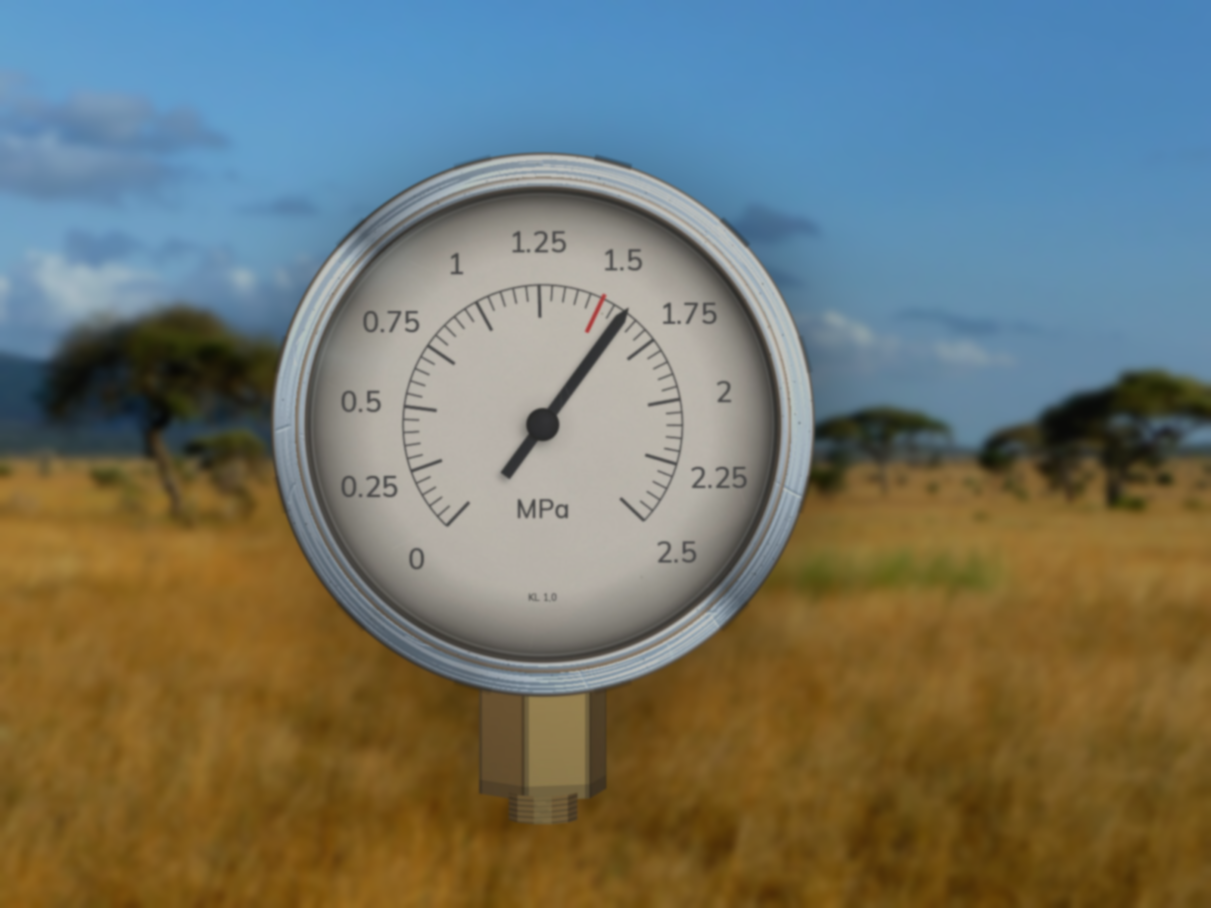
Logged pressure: 1.6 MPa
